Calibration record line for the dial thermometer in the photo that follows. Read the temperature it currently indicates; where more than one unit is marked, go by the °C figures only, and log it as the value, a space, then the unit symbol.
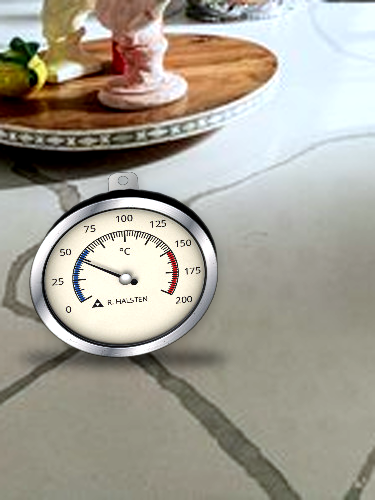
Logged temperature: 50 °C
